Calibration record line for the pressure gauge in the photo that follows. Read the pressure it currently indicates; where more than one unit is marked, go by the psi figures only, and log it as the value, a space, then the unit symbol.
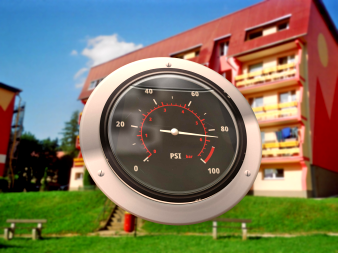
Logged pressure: 85 psi
